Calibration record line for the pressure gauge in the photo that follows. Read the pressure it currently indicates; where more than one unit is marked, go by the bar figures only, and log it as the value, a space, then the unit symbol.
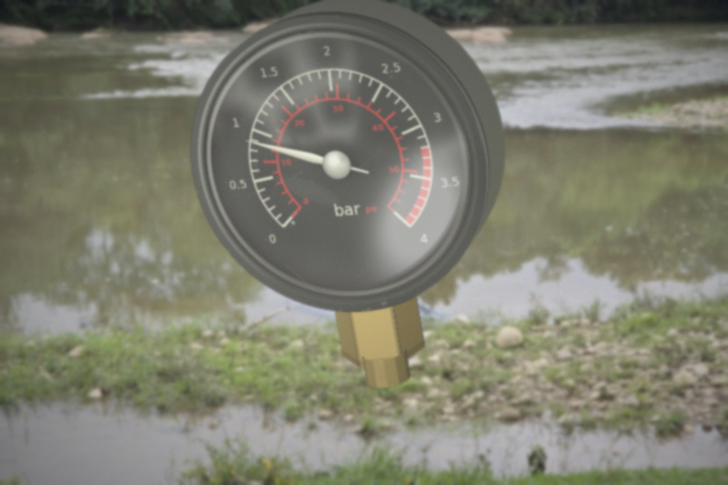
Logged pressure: 0.9 bar
